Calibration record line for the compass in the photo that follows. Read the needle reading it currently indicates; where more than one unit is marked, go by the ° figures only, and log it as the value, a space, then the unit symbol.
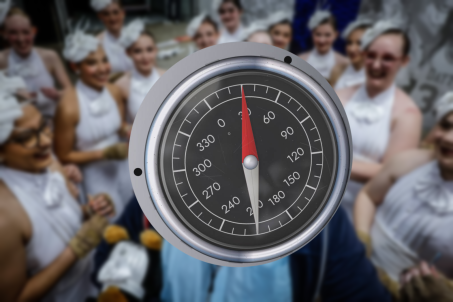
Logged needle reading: 30 °
